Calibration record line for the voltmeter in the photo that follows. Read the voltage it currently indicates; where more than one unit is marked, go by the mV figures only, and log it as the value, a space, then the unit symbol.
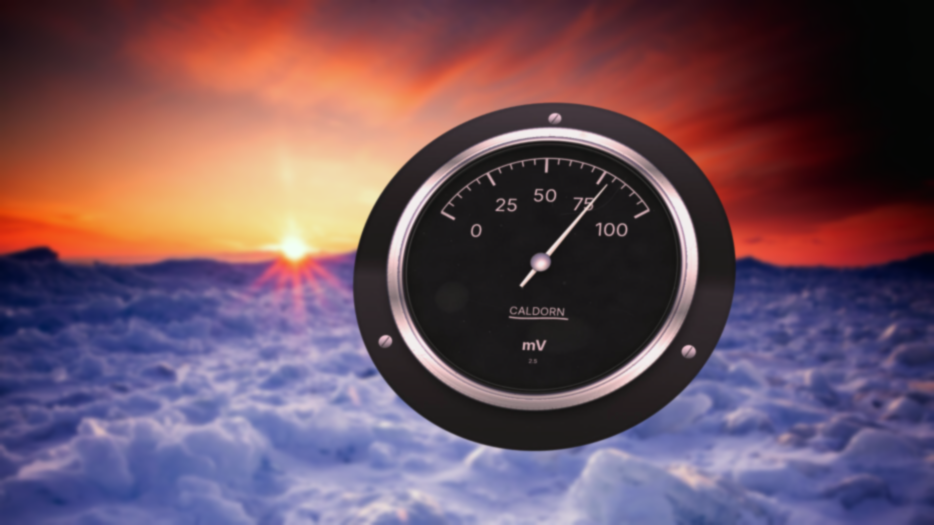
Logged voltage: 80 mV
